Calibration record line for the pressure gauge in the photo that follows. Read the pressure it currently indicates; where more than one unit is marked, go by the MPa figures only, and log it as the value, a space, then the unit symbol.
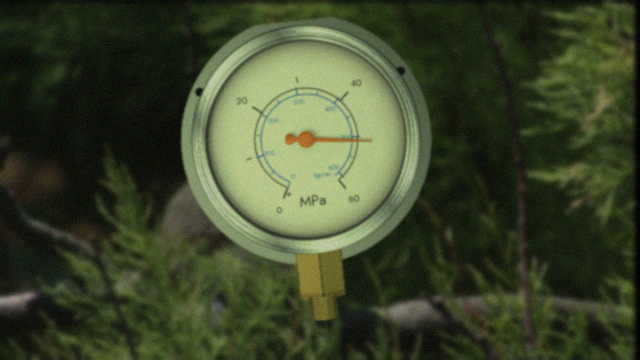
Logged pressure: 50 MPa
